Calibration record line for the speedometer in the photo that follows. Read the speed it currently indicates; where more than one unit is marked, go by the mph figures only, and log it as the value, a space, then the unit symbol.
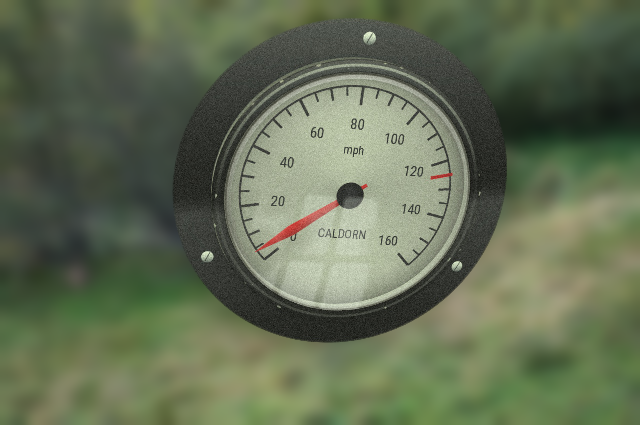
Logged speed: 5 mph
